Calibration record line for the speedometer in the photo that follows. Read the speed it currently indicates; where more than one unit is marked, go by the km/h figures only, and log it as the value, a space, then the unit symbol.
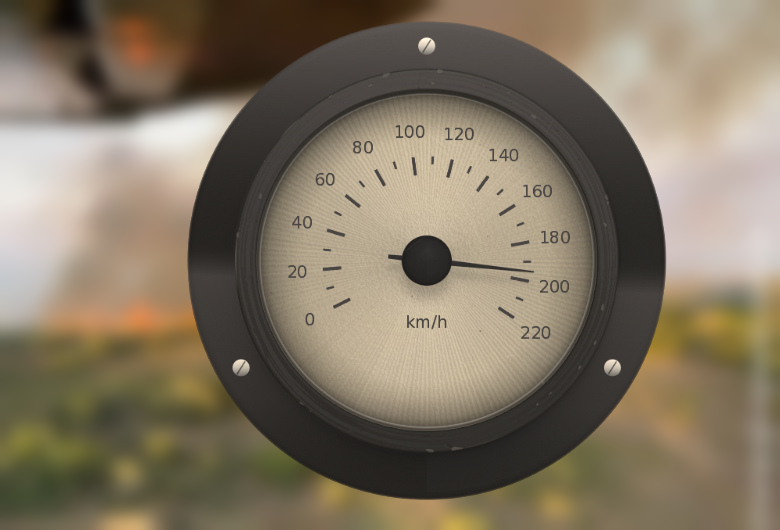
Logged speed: 195 km/h
